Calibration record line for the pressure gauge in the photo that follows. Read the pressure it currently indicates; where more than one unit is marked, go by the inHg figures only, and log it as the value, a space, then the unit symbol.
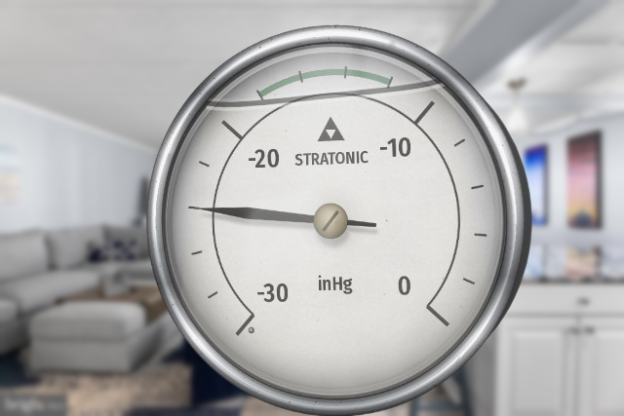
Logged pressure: -24 inHg
